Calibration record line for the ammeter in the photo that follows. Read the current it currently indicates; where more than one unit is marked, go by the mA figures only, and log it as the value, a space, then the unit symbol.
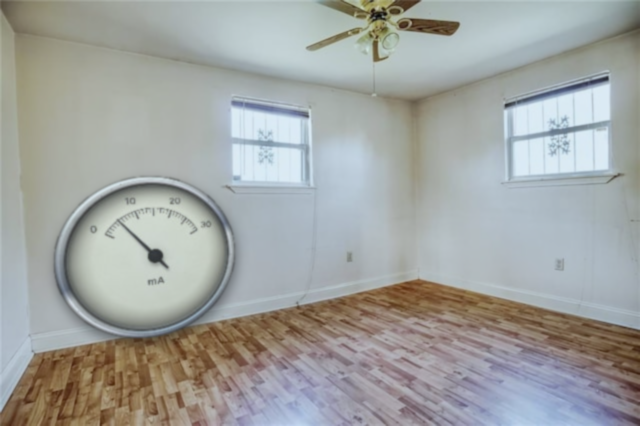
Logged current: 5 mA
